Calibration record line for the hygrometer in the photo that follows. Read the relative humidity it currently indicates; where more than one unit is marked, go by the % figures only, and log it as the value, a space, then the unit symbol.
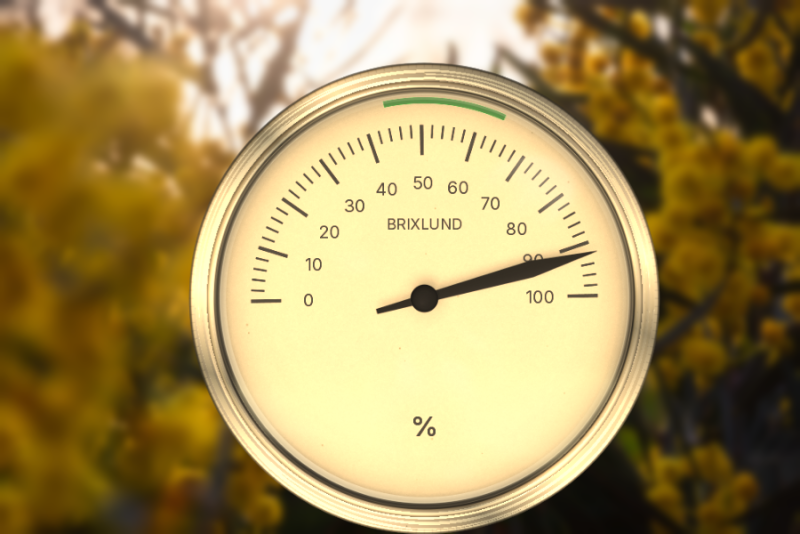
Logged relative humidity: 92 %
